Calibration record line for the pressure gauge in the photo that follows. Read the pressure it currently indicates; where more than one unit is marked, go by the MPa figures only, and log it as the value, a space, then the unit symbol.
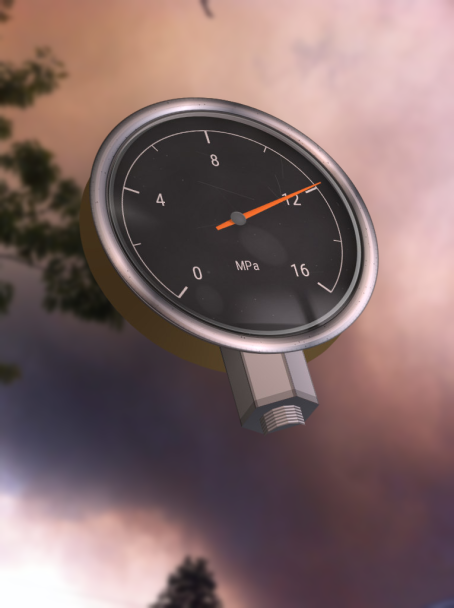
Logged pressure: 12 MPa
